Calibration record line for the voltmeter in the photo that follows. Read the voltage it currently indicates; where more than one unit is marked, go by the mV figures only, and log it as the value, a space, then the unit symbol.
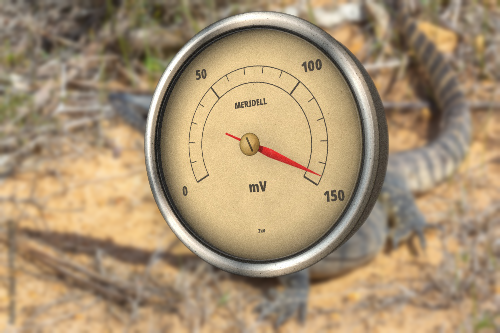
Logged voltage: 145 mV
